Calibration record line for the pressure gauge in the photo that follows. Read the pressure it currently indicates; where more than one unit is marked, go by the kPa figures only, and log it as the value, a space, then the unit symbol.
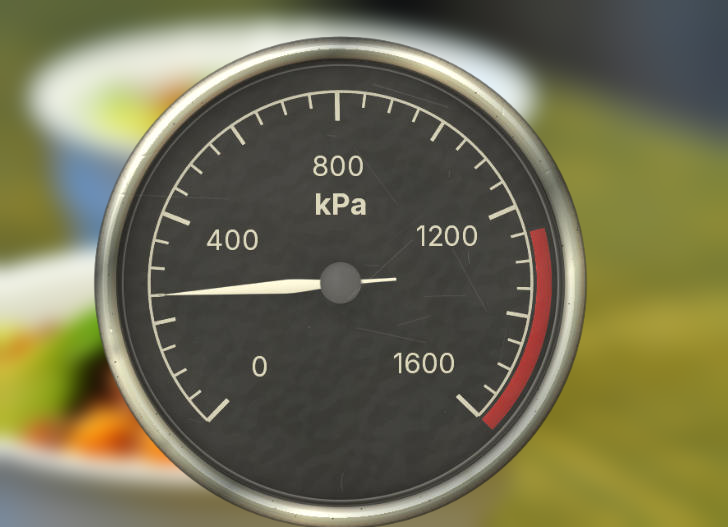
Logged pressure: 250 kPa
